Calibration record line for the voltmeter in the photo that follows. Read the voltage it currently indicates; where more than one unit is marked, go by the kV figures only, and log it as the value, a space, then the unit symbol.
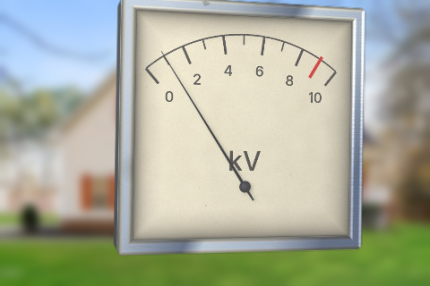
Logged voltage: 1 kV
